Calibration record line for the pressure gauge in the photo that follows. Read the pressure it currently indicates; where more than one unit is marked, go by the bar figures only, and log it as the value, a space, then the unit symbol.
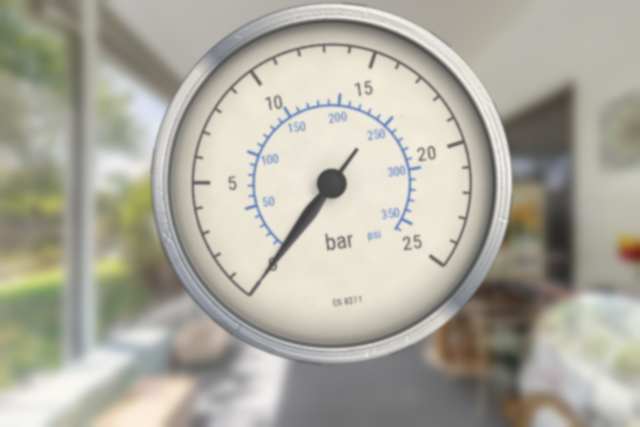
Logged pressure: 0 bar
